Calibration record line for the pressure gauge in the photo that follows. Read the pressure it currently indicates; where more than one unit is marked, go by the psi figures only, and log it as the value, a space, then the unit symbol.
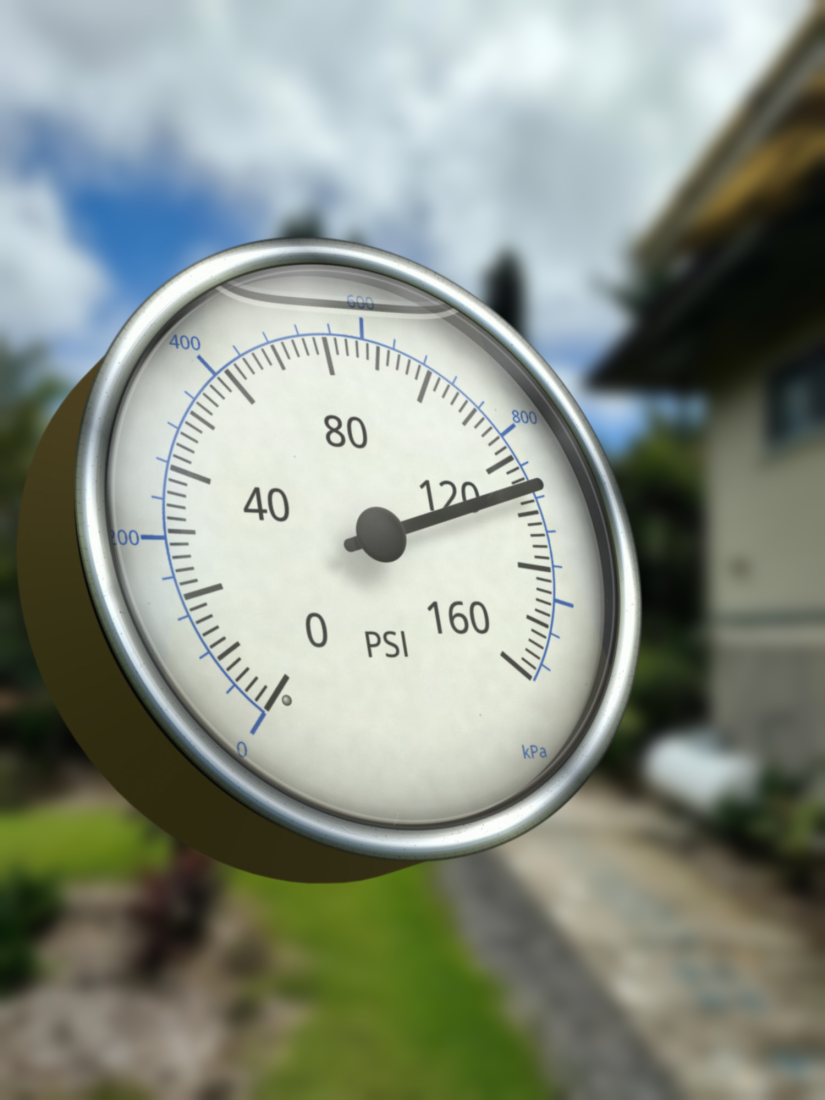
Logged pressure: 126 psi
